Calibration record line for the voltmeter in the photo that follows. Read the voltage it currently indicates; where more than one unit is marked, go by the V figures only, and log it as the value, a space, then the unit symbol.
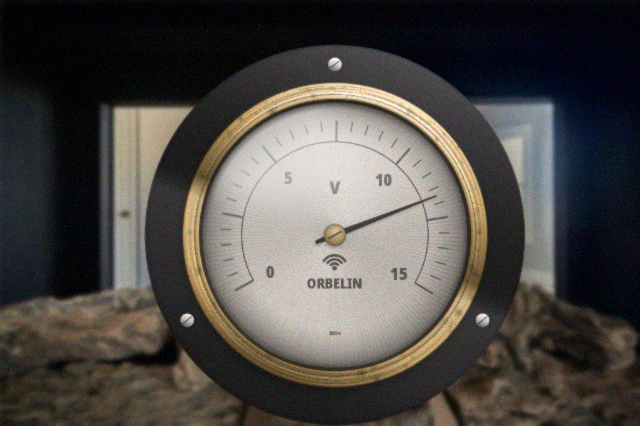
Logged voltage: 11.75 V
